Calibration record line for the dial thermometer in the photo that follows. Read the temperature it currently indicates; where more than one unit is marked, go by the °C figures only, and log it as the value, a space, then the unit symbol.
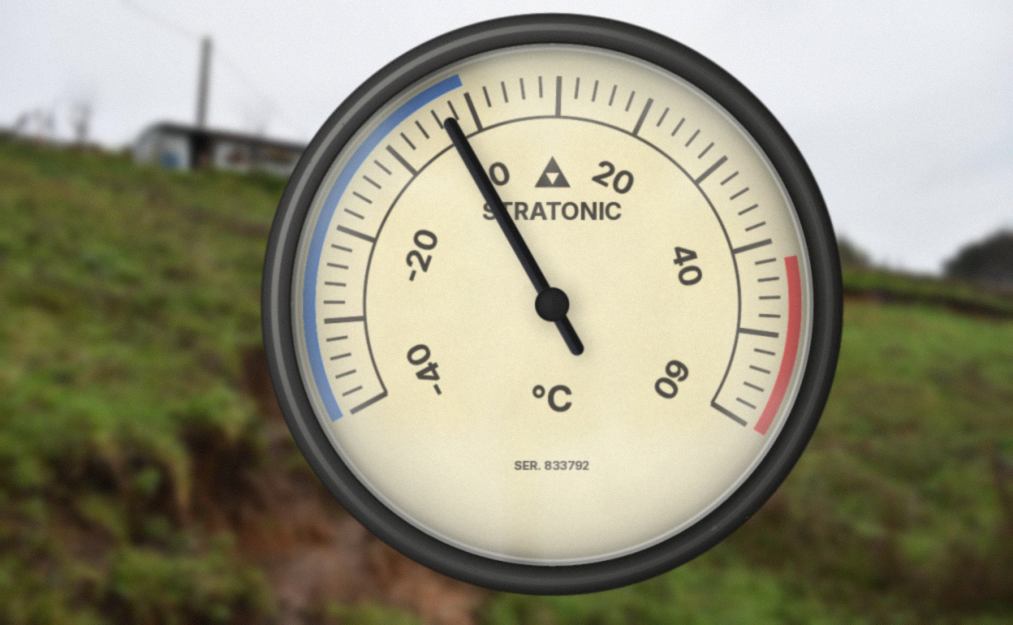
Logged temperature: -3 °C
